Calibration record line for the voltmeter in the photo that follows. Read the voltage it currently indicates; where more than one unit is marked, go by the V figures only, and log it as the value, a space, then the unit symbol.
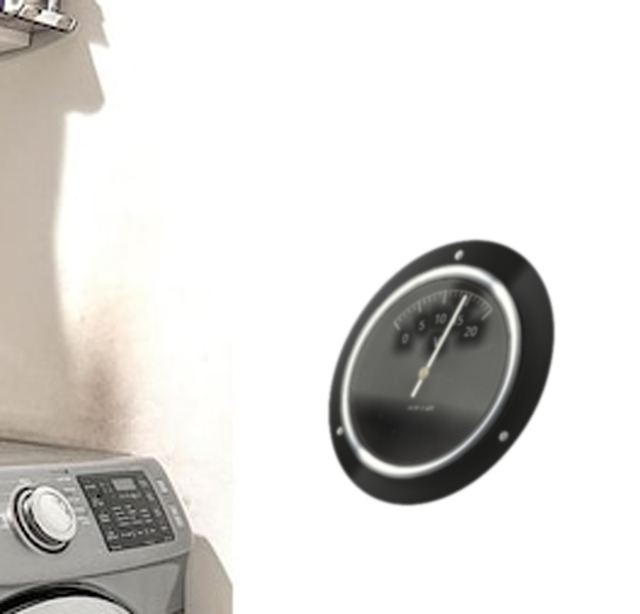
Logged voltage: 15 V
